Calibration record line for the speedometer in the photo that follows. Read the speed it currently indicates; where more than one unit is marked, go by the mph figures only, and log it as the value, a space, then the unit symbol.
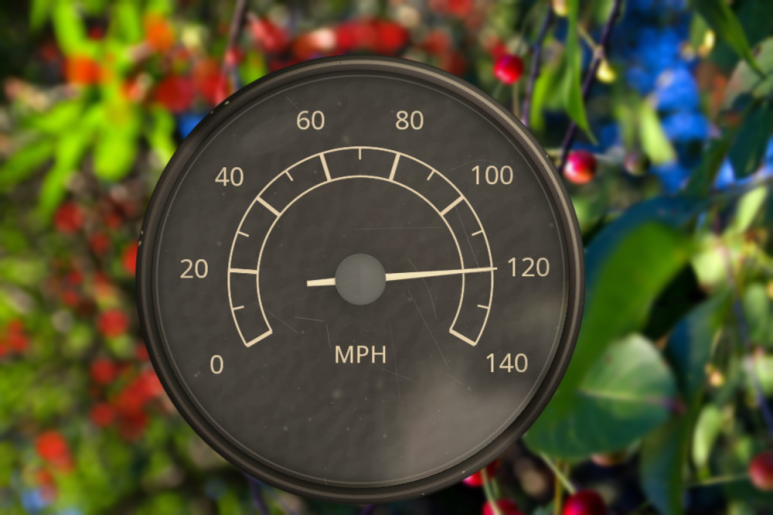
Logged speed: 120 mph
